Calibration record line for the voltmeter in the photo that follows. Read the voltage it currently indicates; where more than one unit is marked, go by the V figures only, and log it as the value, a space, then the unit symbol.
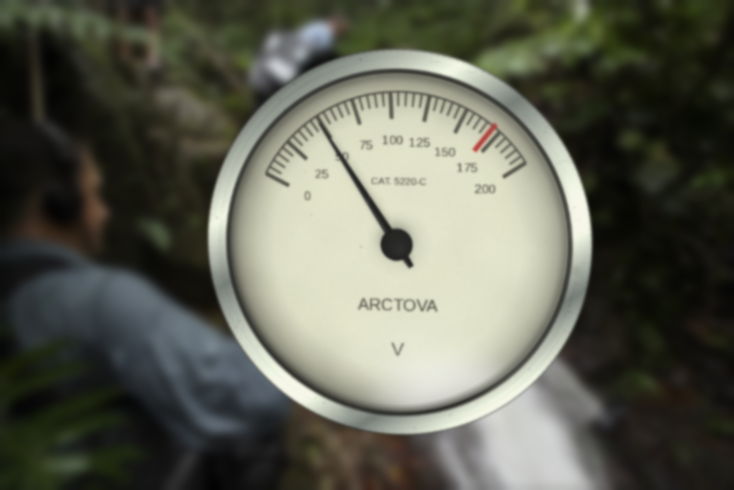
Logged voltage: 50 V
